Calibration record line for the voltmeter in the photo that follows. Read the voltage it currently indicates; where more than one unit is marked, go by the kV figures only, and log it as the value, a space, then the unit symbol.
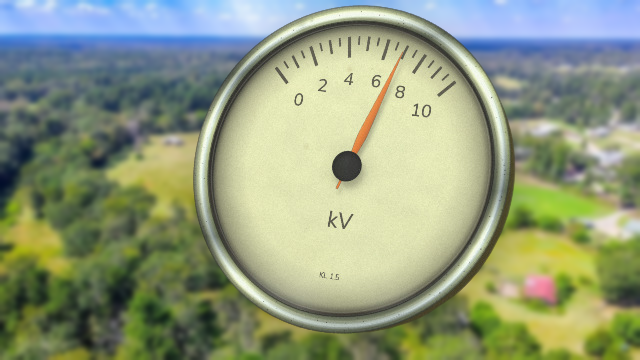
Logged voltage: 7 kV
